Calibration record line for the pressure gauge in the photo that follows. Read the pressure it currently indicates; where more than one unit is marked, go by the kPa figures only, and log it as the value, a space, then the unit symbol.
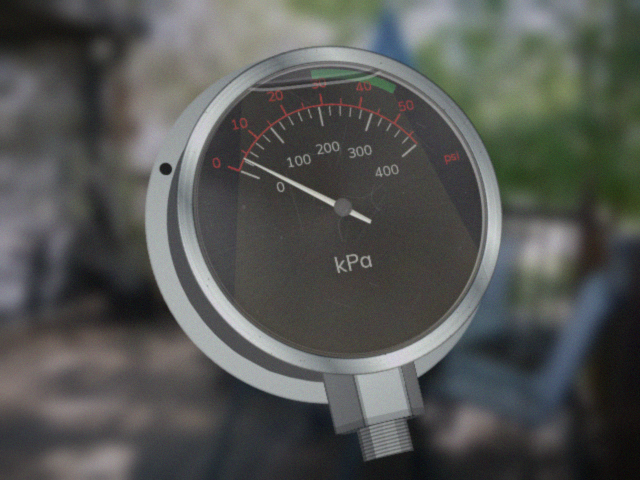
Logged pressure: 20 kPa
